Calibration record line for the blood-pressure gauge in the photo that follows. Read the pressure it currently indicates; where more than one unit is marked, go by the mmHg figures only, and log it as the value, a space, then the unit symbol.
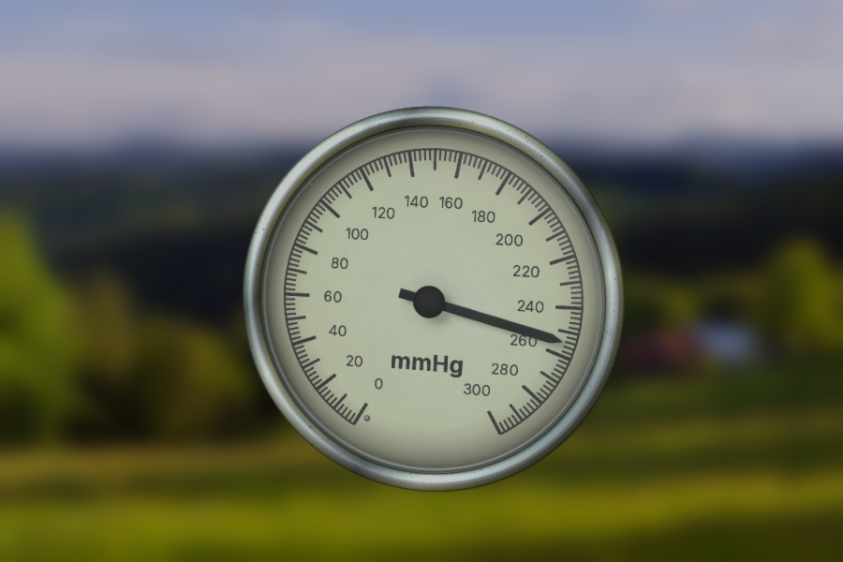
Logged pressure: 254 mmHg
